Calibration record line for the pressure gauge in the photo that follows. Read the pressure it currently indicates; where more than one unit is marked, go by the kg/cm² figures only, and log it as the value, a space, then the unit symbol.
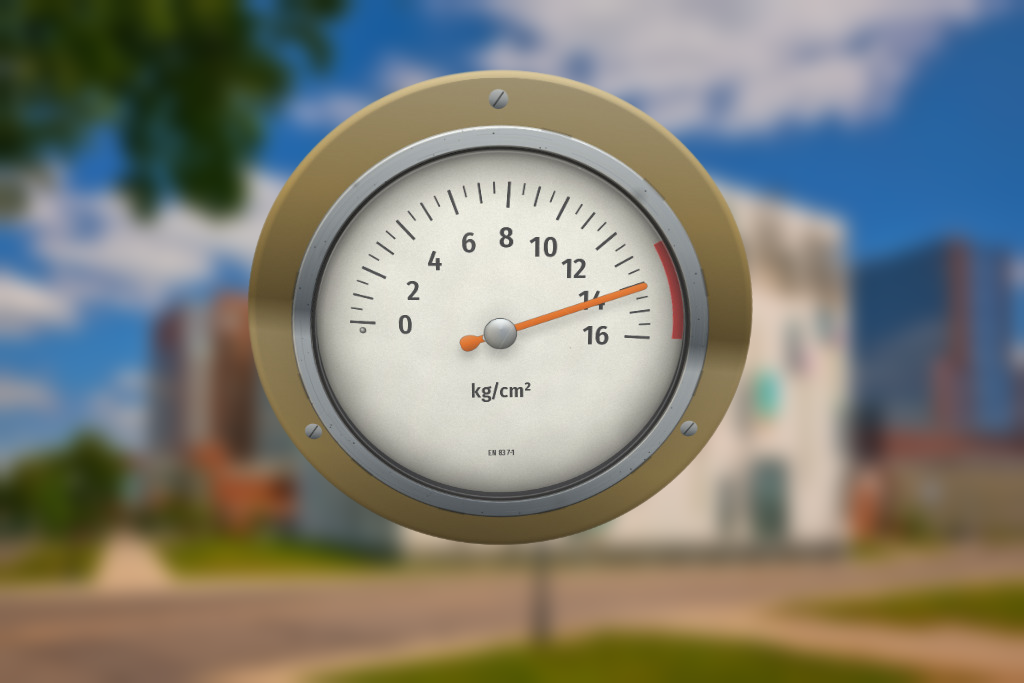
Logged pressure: 14 kg/cm²
